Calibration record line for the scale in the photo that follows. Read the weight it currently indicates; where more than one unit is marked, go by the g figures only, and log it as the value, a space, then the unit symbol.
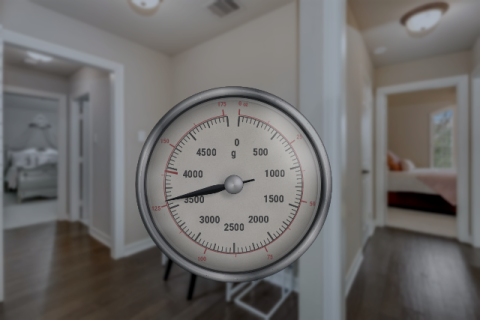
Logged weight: 3600 g
